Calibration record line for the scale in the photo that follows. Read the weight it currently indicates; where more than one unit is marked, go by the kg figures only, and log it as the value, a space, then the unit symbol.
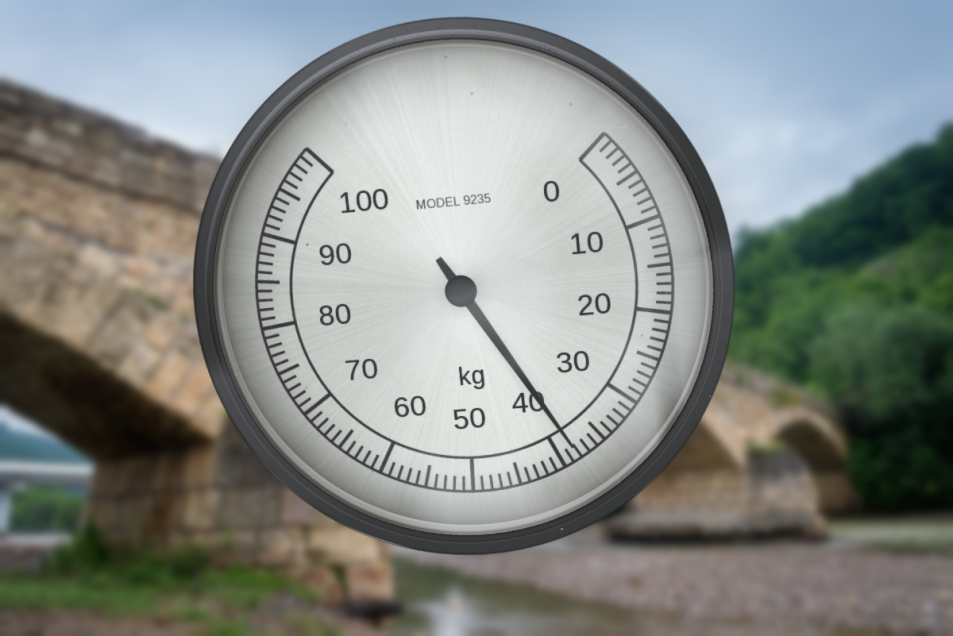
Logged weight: 38 kg
